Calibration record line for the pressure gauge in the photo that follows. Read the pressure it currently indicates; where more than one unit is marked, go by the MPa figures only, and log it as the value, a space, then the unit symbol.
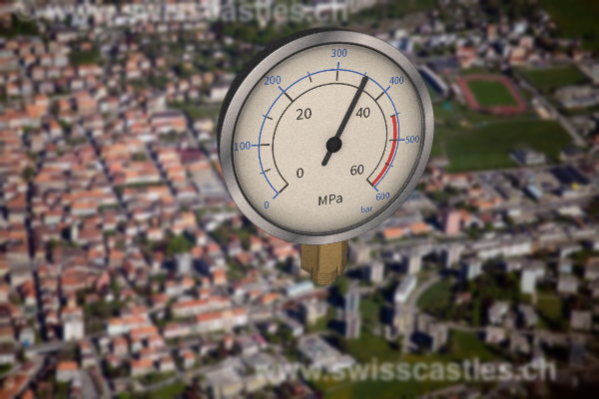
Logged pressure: 35 MPa
